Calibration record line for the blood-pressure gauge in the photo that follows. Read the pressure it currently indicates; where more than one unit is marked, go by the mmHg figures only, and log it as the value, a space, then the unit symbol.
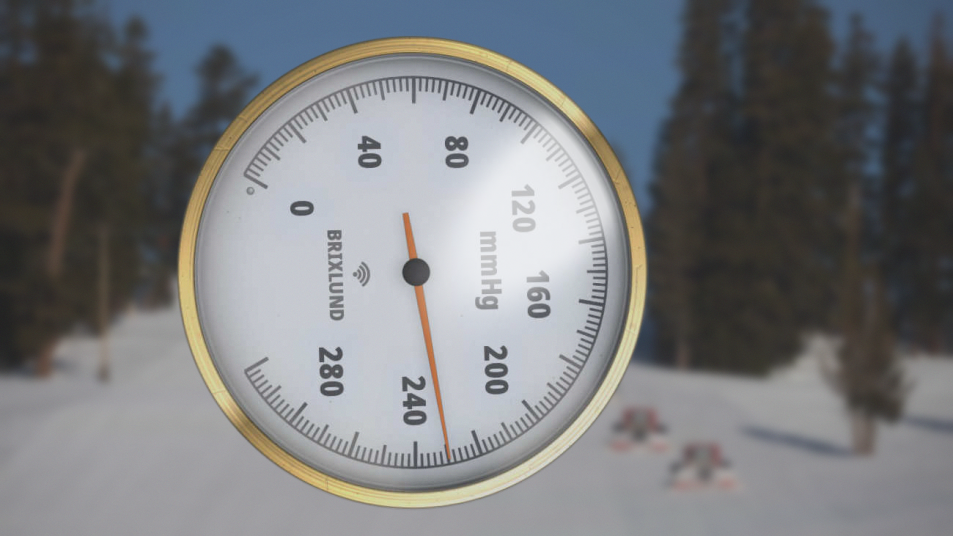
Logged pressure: 230 mmHg
